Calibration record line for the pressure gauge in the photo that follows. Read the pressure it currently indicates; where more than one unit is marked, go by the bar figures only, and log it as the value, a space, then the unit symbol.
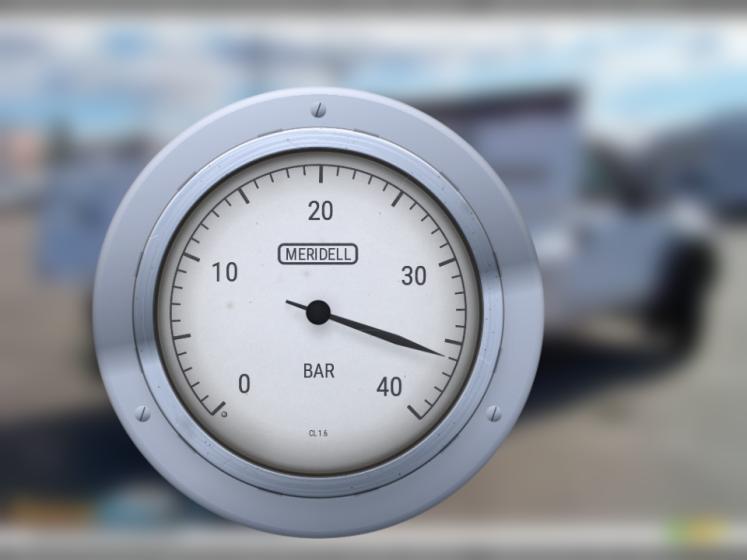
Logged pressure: 36 bar
